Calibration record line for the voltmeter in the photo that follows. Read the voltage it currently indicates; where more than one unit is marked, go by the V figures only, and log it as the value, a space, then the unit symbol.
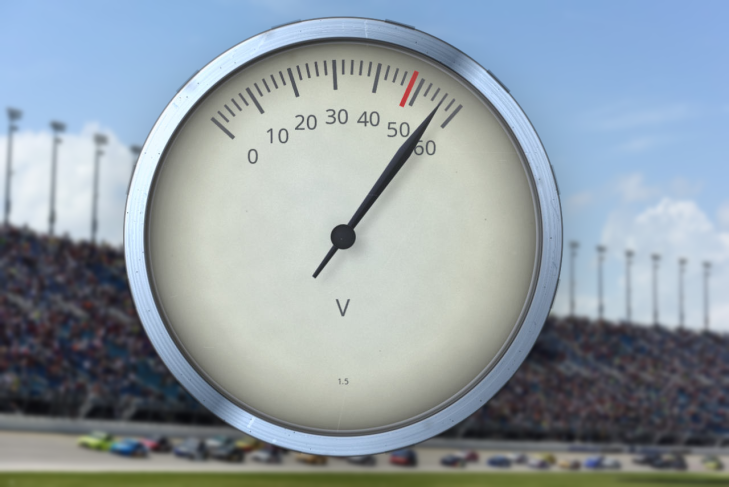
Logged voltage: 56 V
